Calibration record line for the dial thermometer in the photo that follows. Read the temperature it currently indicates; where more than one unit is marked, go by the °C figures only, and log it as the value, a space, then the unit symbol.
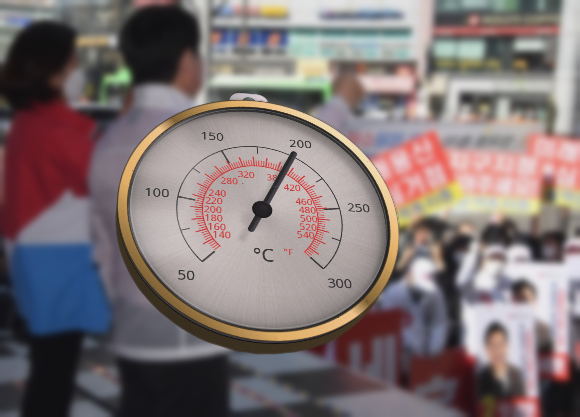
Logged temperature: 200 °C
